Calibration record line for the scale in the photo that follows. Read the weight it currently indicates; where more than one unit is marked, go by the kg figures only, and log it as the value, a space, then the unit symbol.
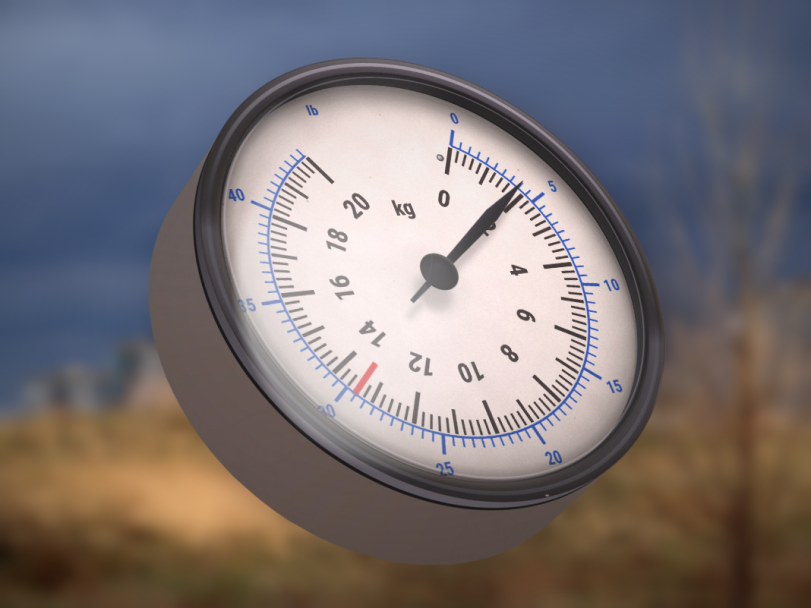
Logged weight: 1.8 kg
